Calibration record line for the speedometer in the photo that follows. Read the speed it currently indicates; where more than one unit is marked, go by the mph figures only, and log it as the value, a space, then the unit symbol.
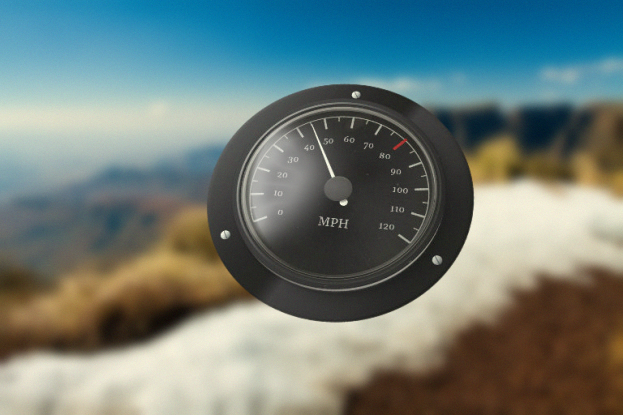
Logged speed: 45 mph
